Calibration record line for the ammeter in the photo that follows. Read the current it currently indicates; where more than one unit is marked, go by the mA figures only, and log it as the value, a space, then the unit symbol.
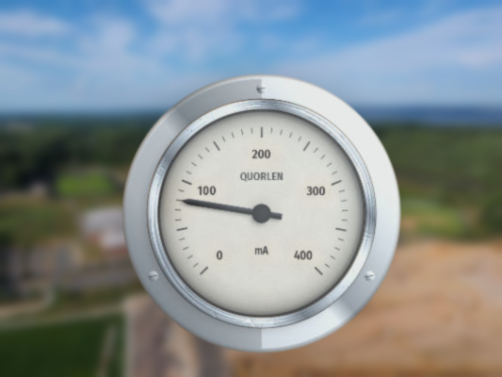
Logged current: 80 mA
